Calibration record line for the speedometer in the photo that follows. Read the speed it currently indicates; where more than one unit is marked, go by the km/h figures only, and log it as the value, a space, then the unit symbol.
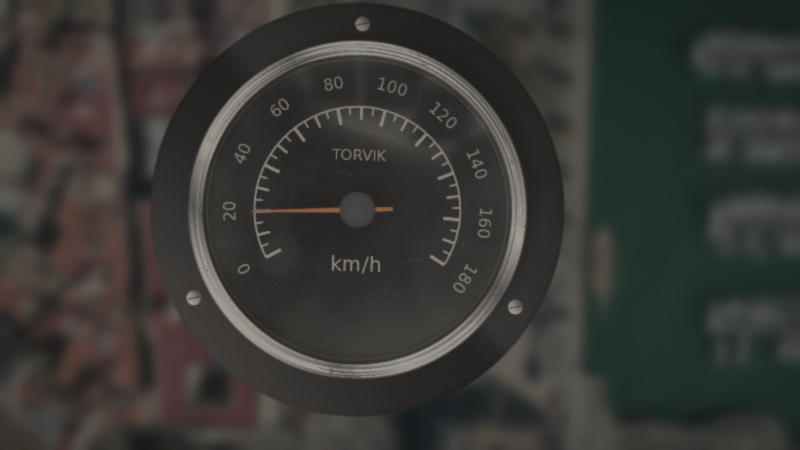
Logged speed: 20 km/h
